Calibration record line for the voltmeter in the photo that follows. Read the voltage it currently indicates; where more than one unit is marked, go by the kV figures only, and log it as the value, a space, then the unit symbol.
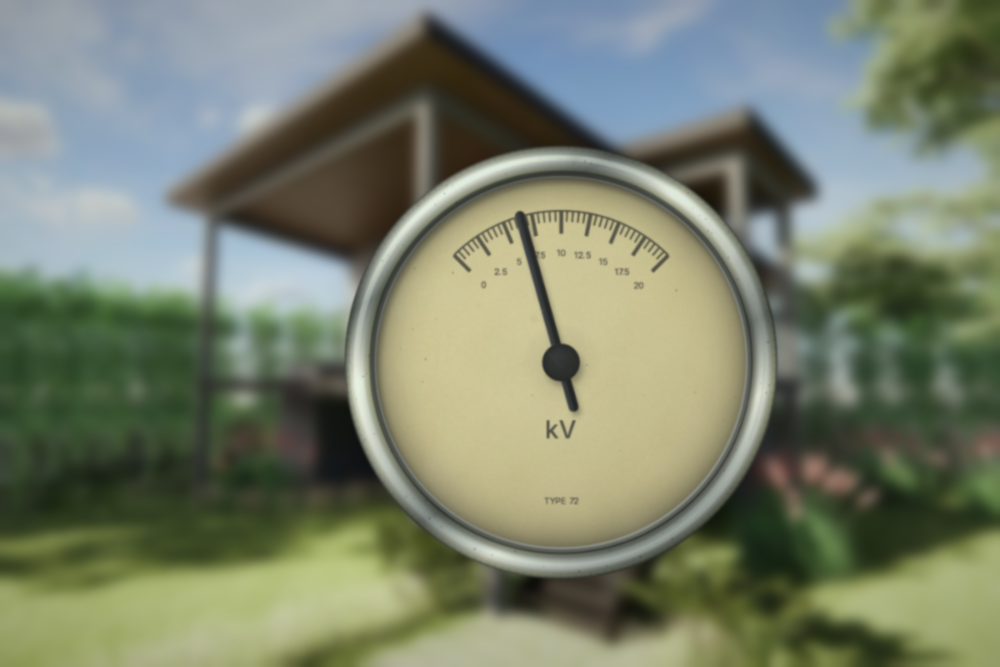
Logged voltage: 6.5 kV
